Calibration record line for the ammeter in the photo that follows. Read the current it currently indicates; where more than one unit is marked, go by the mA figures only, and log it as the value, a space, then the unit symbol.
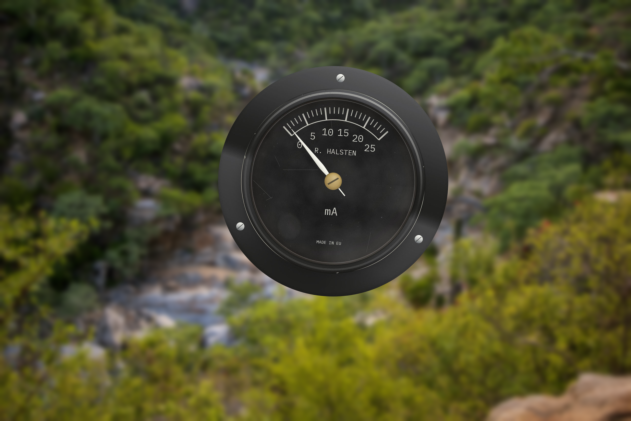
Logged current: 1 mA
